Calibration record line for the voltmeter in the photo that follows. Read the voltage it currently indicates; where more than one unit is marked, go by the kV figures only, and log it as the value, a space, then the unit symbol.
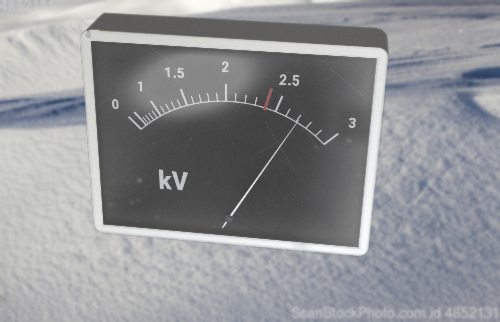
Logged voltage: 2.7 kV
